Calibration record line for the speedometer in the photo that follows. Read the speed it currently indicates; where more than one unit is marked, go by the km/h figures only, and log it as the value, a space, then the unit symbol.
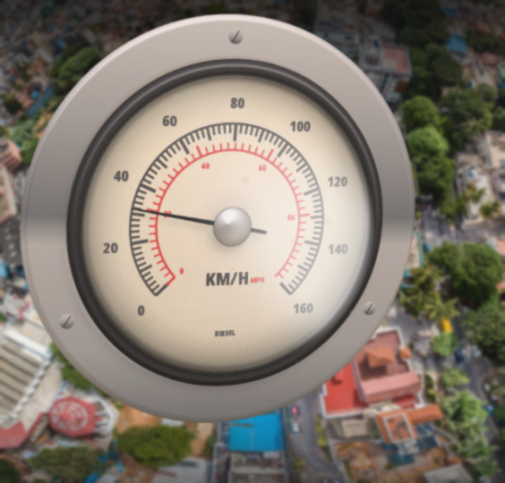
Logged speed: 32 km/h
